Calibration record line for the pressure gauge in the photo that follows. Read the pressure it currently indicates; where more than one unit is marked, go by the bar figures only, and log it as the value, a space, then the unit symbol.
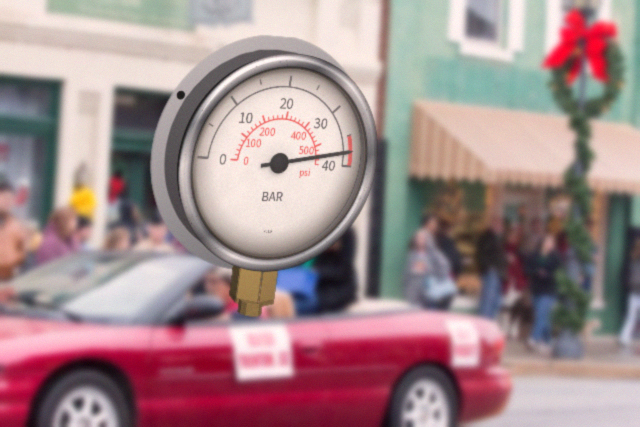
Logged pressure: 37.5 bar
